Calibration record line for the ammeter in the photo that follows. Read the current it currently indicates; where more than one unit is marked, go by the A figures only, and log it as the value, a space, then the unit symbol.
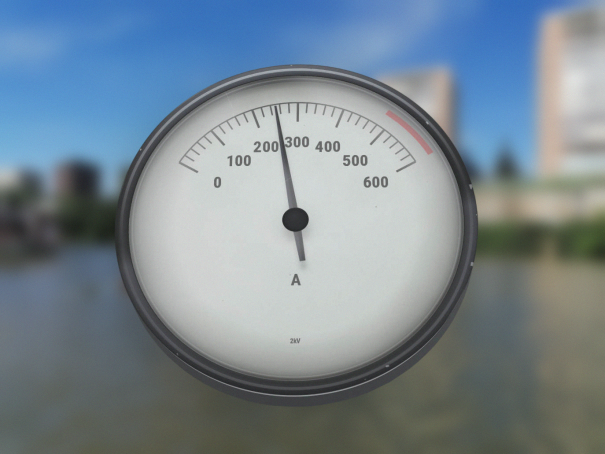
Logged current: 250 A
